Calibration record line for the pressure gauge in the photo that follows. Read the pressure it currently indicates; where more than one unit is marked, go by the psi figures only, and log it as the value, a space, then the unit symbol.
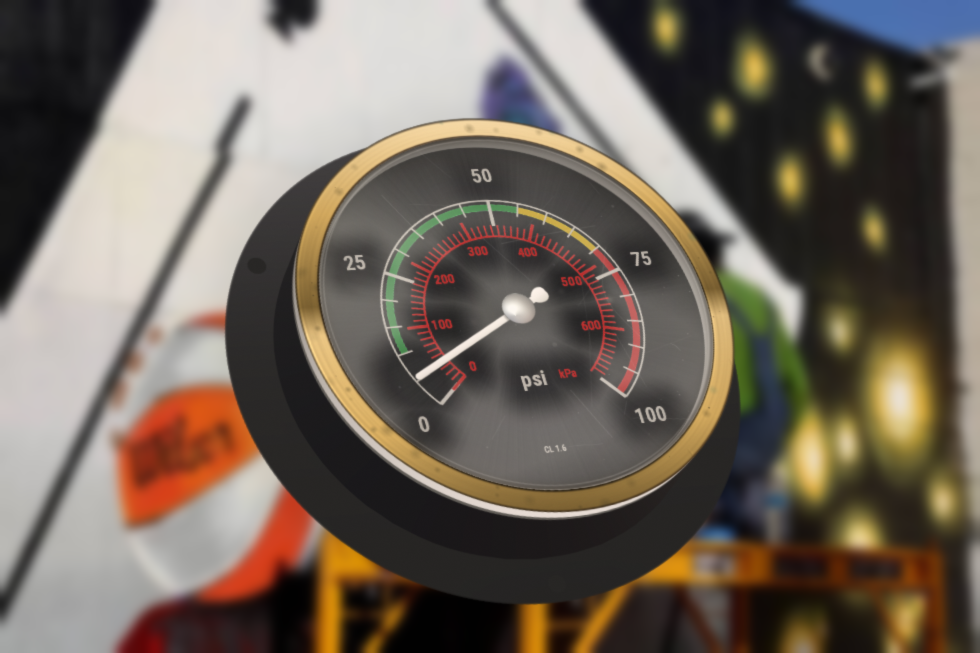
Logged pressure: 5 psi
